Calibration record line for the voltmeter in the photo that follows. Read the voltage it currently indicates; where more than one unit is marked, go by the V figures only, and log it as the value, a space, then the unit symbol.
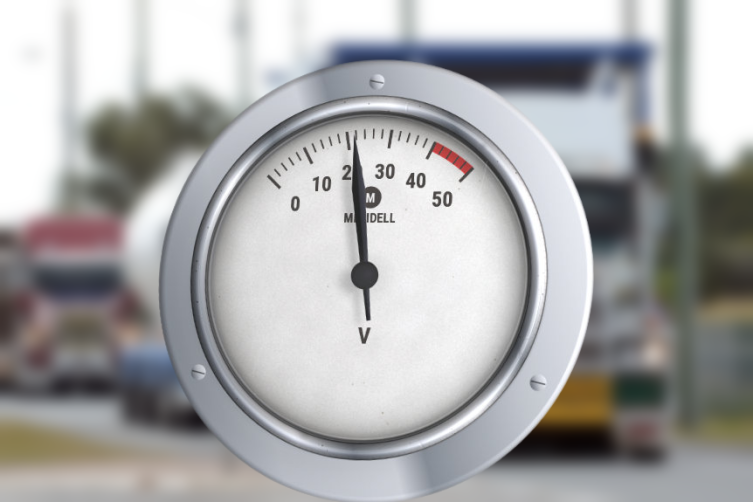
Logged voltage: 22 V
